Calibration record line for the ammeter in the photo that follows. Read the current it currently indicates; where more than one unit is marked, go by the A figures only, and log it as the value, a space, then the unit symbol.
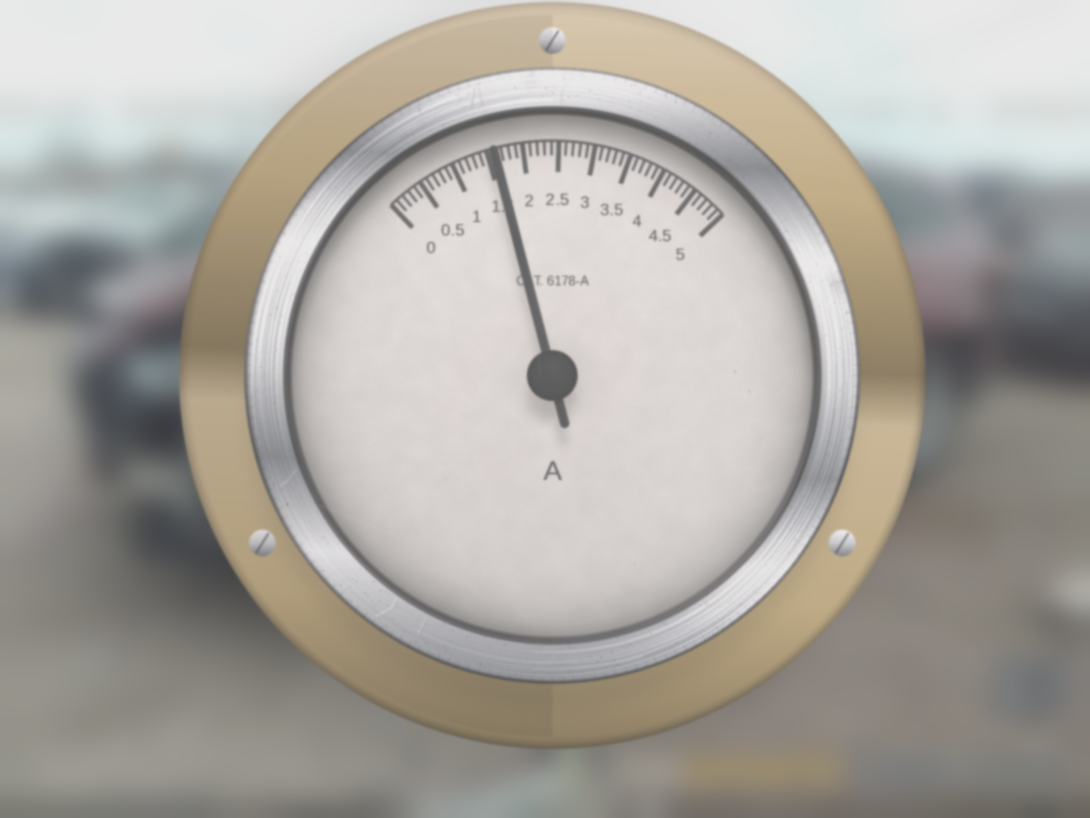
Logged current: 1.6 A
